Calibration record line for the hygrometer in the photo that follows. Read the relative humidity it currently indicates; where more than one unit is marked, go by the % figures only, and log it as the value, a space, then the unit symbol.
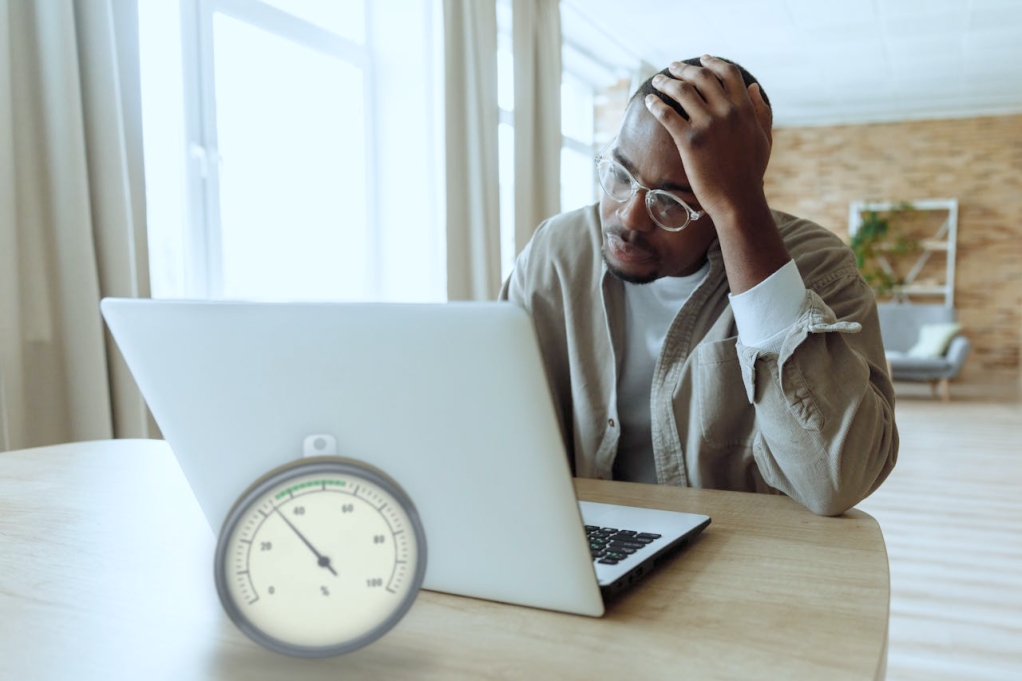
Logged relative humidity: 34 %
